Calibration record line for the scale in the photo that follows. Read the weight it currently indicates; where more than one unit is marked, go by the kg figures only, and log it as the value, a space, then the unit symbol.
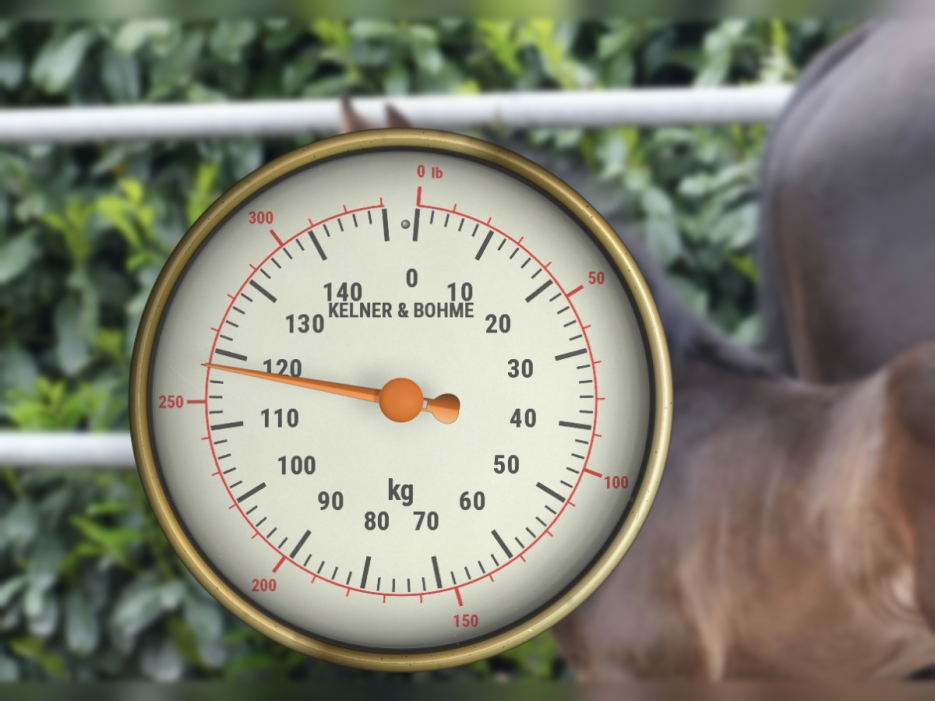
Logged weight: 118 kg
